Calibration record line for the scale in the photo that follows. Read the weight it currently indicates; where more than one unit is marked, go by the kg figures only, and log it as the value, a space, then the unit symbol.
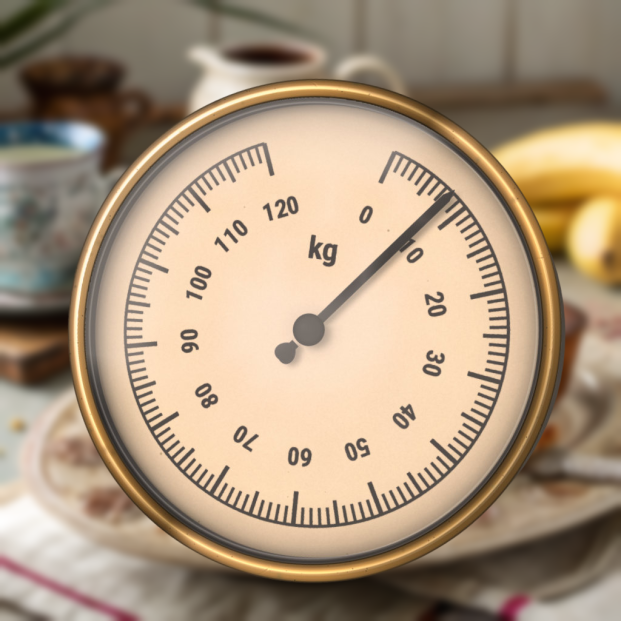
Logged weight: 8 kg
